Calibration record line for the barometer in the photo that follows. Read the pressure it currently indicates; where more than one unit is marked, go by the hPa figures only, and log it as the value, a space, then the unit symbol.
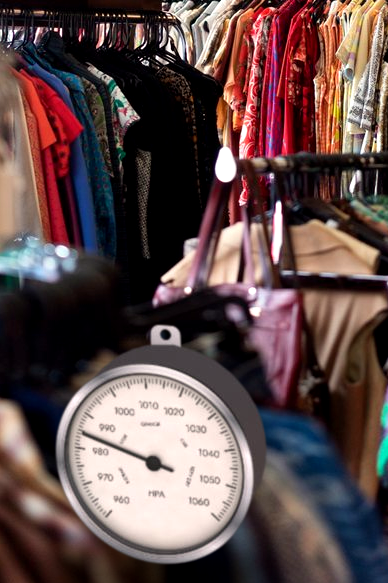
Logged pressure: 985 hPa
